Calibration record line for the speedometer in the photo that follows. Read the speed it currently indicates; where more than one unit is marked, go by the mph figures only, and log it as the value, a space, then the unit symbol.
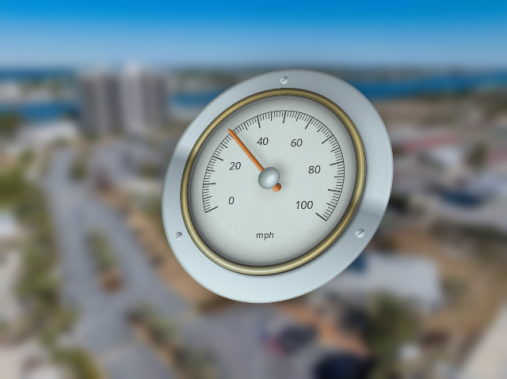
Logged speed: 30 mph
